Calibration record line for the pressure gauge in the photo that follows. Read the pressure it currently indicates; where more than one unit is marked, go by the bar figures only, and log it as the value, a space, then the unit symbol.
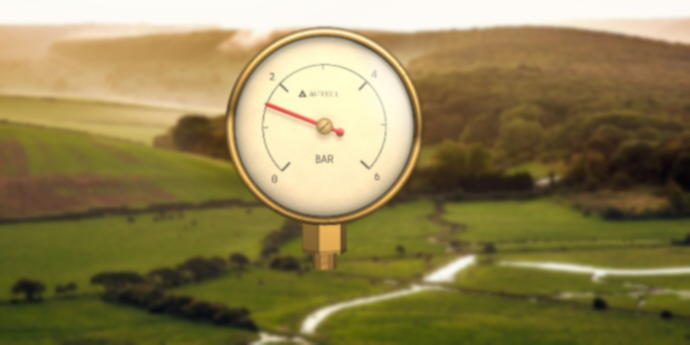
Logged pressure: 1.5 bar
